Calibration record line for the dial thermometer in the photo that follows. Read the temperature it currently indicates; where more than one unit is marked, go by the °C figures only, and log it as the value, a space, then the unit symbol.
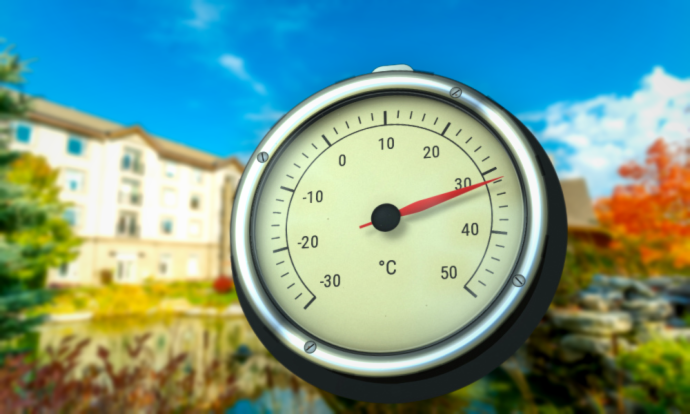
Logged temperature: 32 °C
